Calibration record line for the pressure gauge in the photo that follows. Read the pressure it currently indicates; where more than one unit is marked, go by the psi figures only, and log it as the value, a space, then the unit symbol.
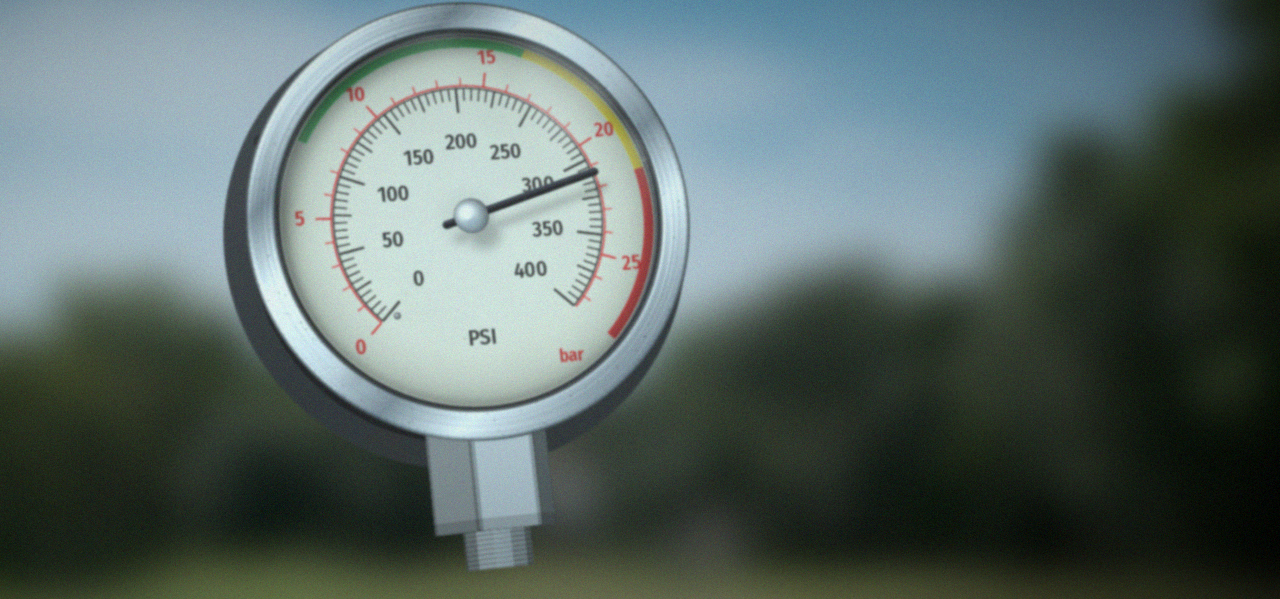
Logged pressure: 310 psi
